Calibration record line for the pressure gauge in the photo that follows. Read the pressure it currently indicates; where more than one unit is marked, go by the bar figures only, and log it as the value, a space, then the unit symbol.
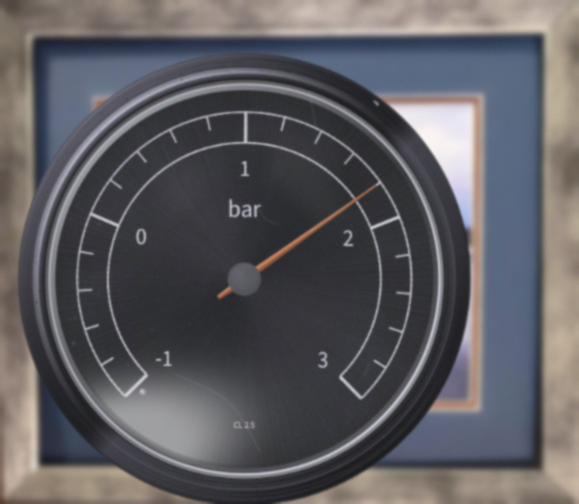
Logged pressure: 1.8 bar
